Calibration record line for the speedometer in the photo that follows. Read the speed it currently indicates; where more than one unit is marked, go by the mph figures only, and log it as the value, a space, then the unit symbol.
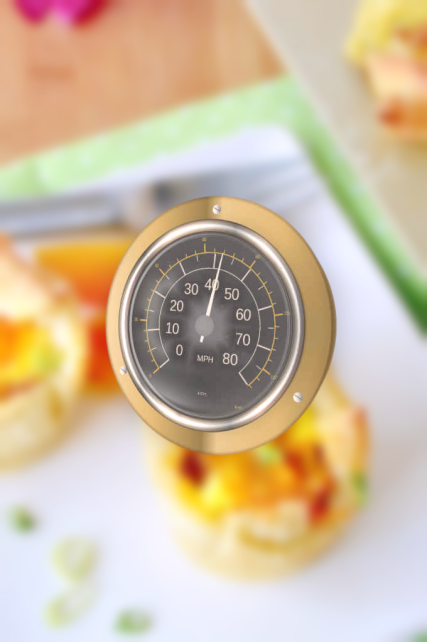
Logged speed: 42.5 mph
